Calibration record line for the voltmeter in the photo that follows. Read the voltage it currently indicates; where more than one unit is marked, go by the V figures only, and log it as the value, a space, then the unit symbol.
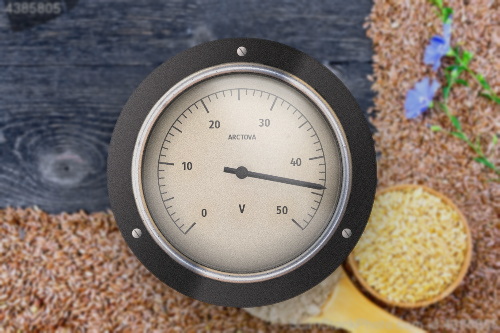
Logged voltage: 44 V
